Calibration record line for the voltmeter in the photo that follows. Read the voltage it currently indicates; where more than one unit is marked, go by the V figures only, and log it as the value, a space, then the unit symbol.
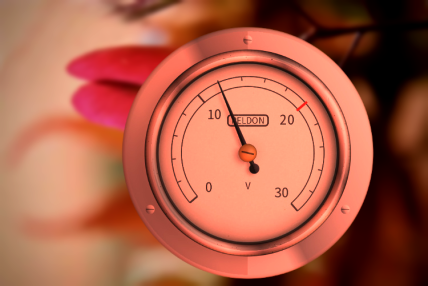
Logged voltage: 12 V
